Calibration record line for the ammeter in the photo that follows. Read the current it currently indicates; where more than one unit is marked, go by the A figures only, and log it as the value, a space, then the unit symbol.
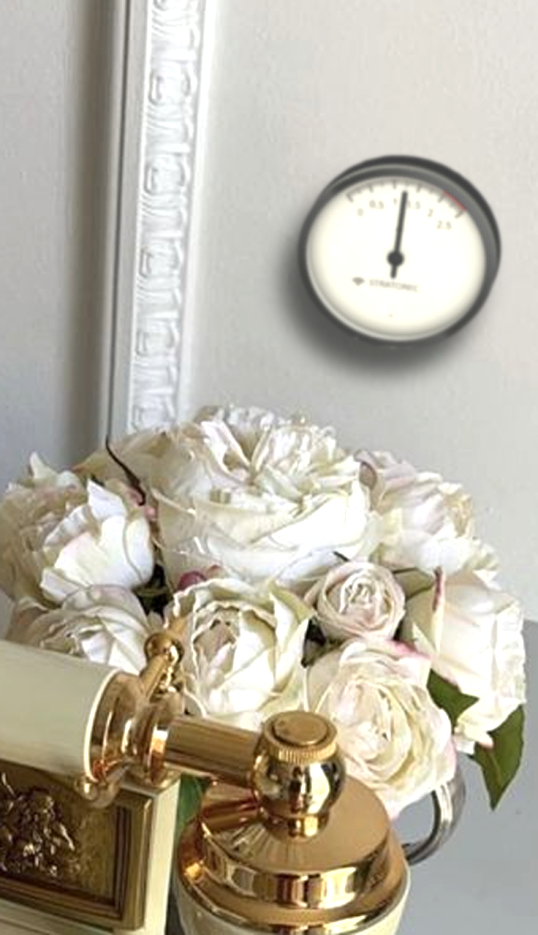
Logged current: 1.25 A
